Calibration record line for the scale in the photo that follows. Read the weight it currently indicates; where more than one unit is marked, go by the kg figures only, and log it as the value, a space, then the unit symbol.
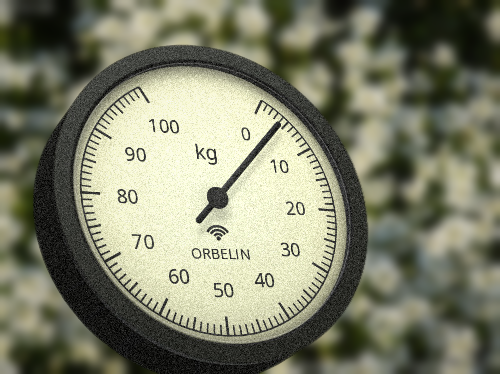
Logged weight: 4 kg
